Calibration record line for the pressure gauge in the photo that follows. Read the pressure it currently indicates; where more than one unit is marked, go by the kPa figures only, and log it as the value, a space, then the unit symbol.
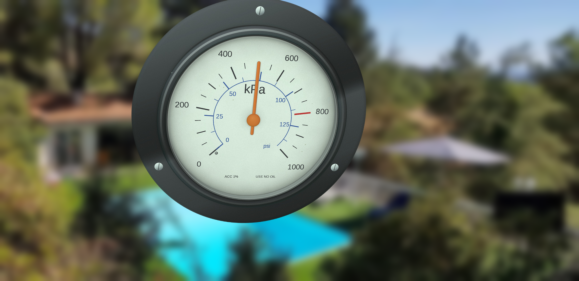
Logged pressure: 500 kPa
